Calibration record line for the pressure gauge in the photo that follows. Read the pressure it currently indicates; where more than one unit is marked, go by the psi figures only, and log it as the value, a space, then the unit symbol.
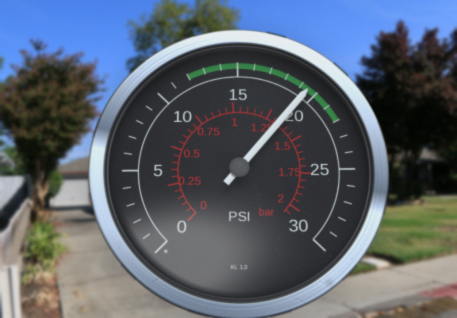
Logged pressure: 19.5 psi
